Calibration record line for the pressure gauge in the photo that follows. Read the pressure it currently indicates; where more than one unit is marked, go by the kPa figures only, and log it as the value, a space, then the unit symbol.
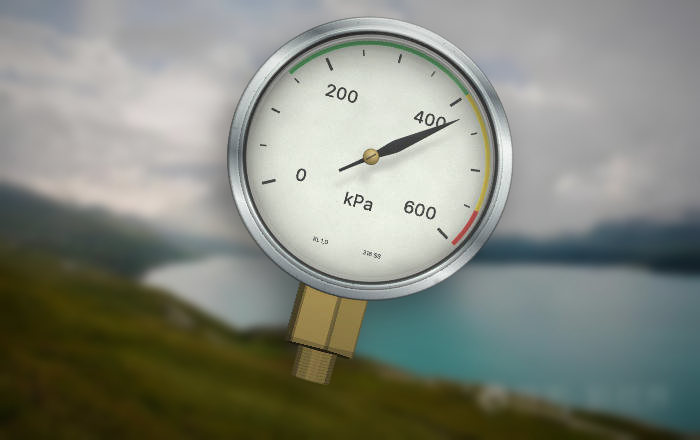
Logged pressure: 425 kPa
